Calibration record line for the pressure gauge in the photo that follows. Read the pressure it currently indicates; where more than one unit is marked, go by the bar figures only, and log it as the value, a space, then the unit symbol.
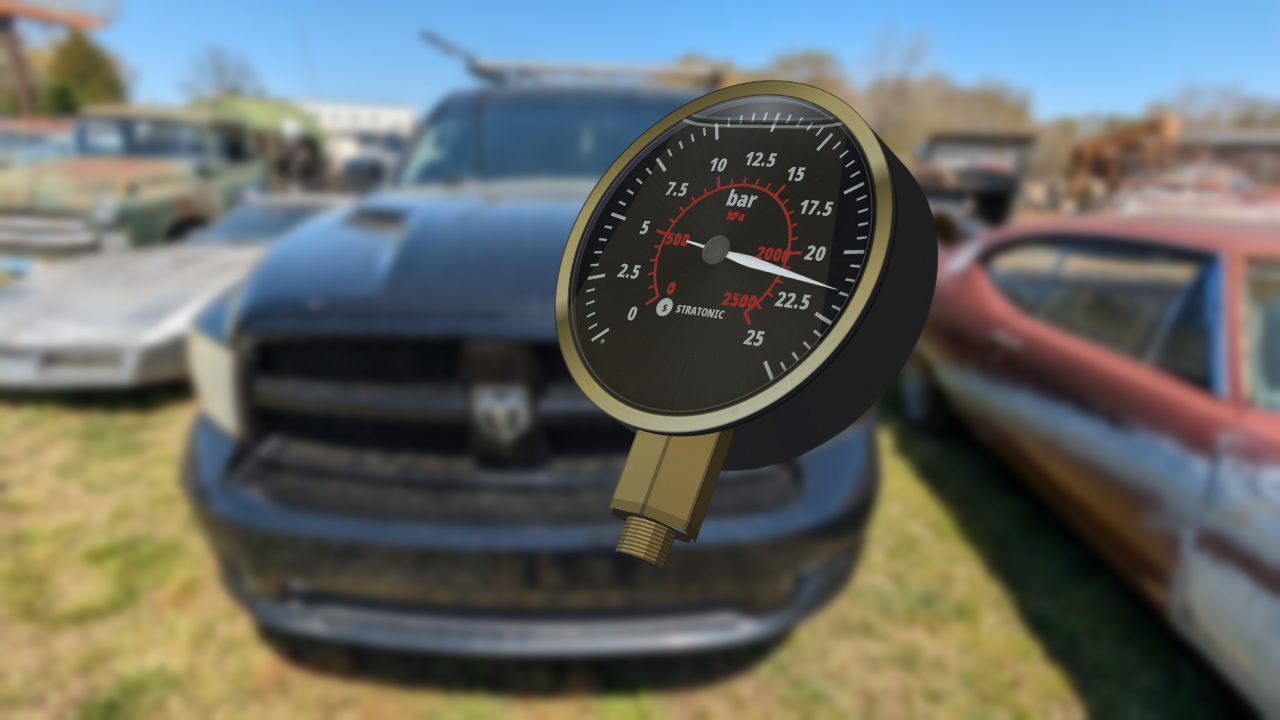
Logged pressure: 21.5 bar
